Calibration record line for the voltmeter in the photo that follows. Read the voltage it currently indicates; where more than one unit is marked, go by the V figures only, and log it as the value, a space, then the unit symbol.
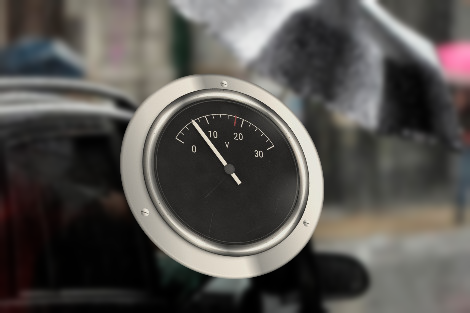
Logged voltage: 6 V
